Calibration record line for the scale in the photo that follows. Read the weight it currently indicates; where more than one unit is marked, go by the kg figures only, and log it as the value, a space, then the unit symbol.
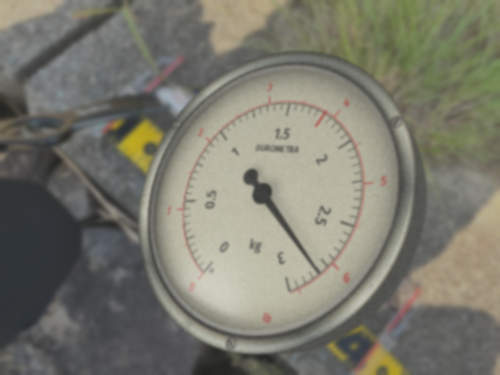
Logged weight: 2.8 kg
